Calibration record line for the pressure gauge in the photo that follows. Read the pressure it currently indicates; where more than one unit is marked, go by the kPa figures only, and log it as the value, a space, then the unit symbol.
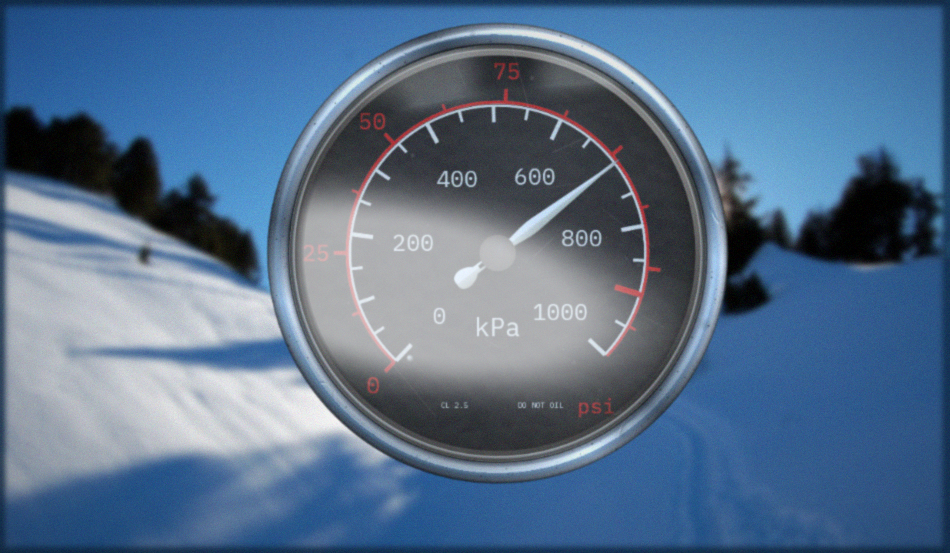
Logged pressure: 700 kPa
